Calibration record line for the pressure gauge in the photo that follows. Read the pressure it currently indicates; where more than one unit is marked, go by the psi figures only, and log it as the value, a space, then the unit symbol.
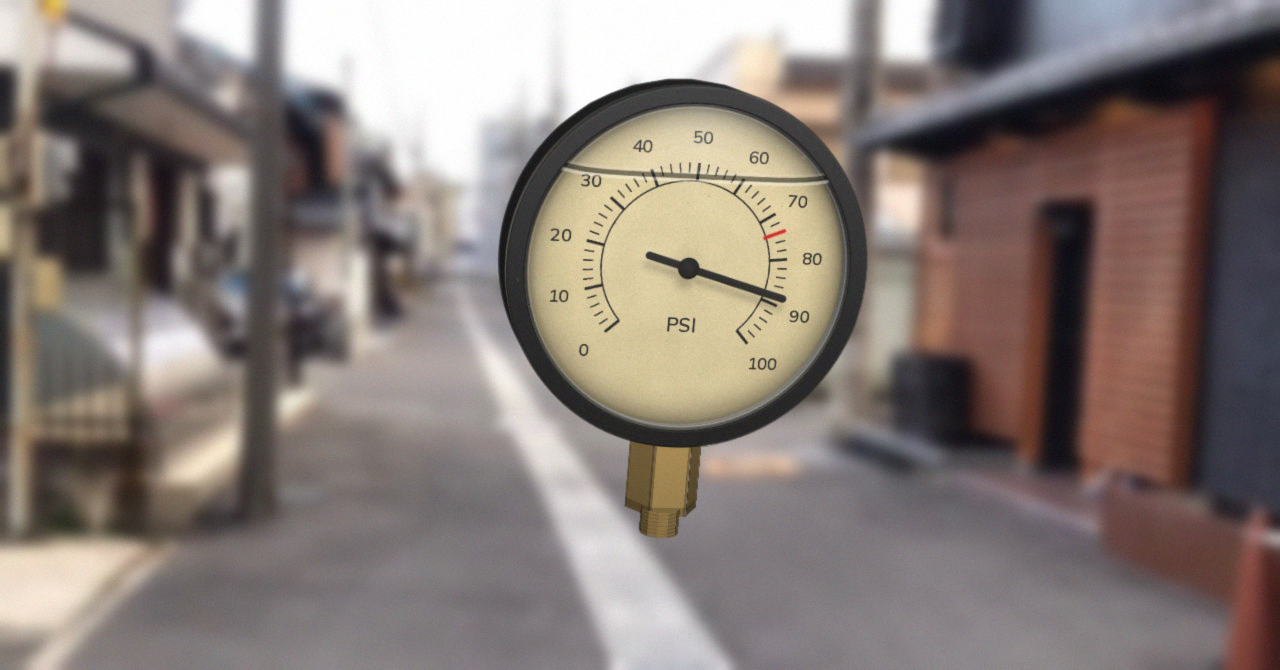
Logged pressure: 88 psi
